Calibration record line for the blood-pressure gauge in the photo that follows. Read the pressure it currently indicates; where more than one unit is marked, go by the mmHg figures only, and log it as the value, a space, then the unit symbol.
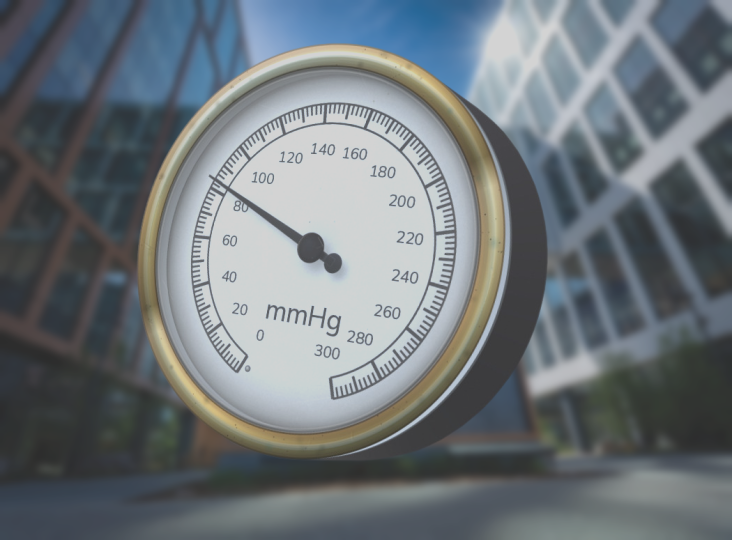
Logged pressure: 84 mmHg
